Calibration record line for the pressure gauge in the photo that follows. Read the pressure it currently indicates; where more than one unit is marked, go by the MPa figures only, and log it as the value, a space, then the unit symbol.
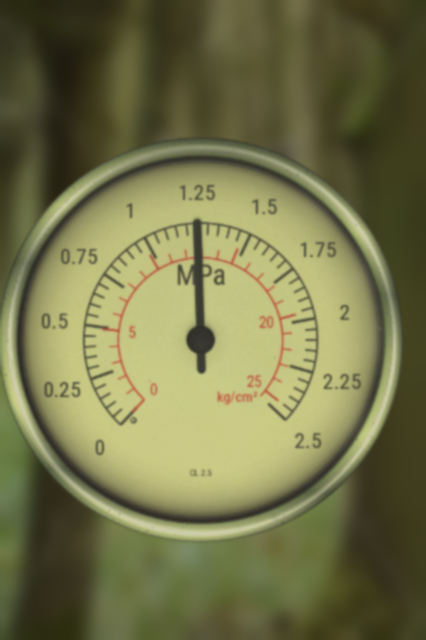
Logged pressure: 1.25 MPa
